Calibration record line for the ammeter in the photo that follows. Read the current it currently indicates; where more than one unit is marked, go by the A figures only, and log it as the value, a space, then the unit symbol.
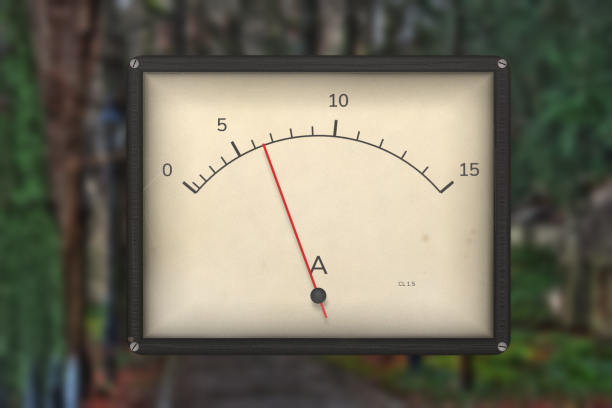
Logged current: 6.5 A
